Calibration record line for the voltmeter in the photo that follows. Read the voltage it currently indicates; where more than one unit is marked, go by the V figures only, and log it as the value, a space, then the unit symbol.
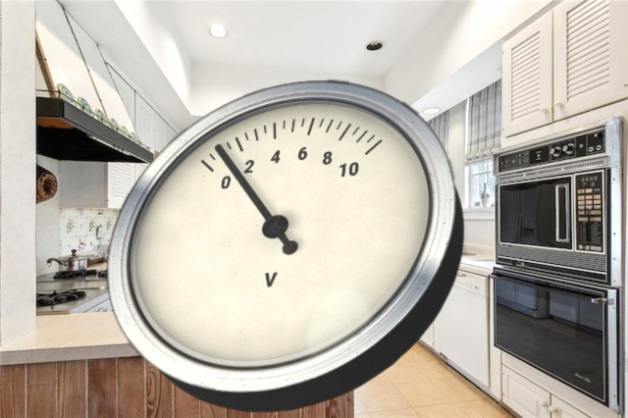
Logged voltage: 1 V
